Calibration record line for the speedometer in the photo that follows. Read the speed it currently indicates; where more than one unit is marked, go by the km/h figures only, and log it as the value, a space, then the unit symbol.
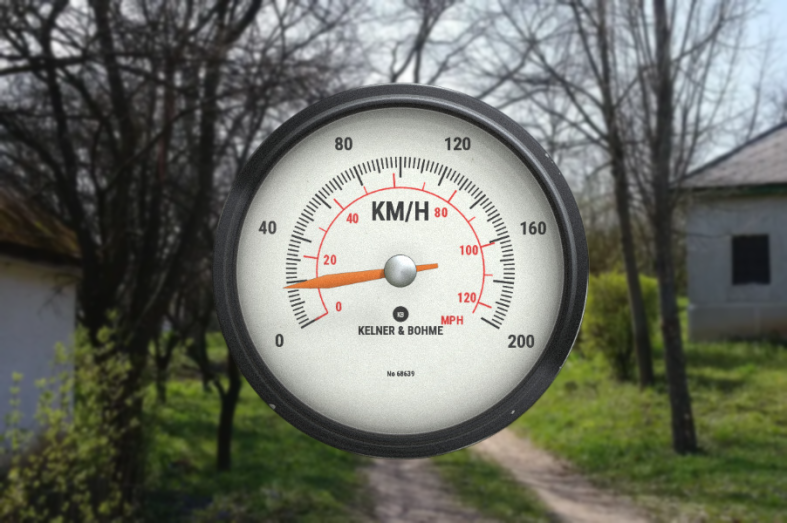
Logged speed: 18 km/h
